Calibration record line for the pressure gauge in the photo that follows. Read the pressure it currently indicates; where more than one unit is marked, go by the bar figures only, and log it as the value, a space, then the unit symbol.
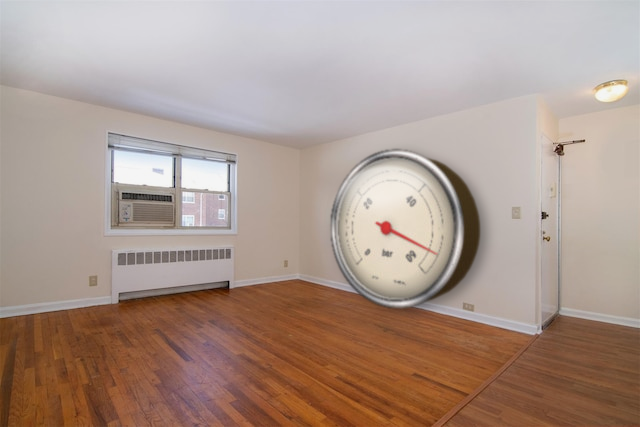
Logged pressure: 55 bar
